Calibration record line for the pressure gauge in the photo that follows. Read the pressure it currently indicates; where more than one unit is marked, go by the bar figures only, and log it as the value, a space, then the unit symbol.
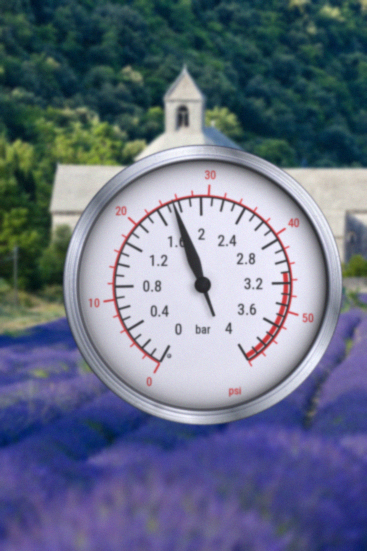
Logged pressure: 1.75 bar
